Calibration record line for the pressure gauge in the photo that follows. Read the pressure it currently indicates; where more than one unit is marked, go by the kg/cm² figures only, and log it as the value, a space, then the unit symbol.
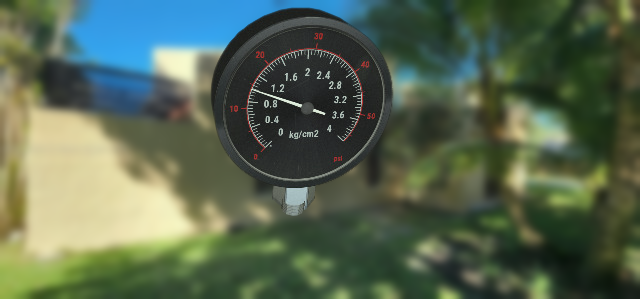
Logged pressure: 1 kg/cm²
